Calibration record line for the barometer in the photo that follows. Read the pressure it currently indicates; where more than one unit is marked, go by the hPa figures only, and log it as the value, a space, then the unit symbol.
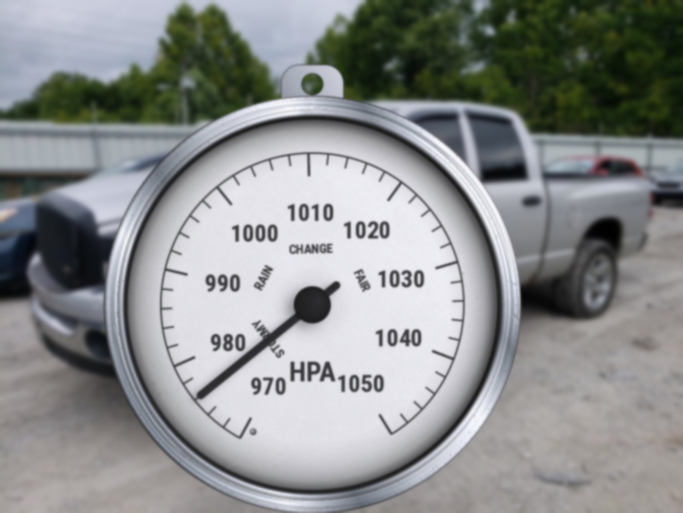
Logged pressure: 976 hPa
